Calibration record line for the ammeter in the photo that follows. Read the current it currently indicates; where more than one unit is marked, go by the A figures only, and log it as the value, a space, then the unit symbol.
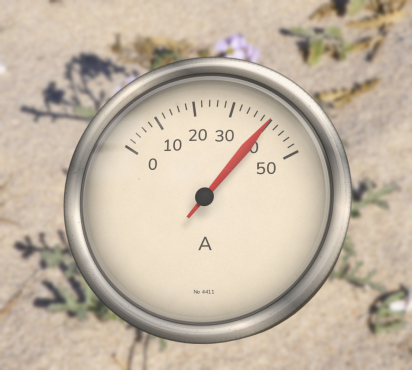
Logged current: 40 A
